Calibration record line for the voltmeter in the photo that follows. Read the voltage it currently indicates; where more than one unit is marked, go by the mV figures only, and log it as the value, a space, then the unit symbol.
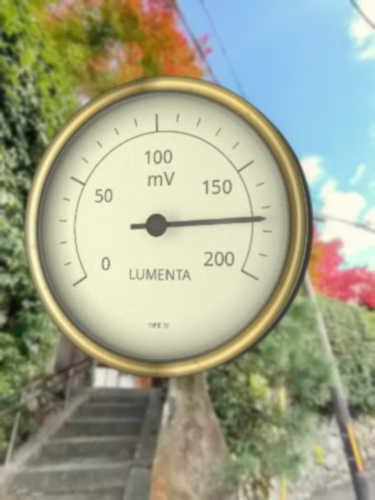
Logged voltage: 175 mV
